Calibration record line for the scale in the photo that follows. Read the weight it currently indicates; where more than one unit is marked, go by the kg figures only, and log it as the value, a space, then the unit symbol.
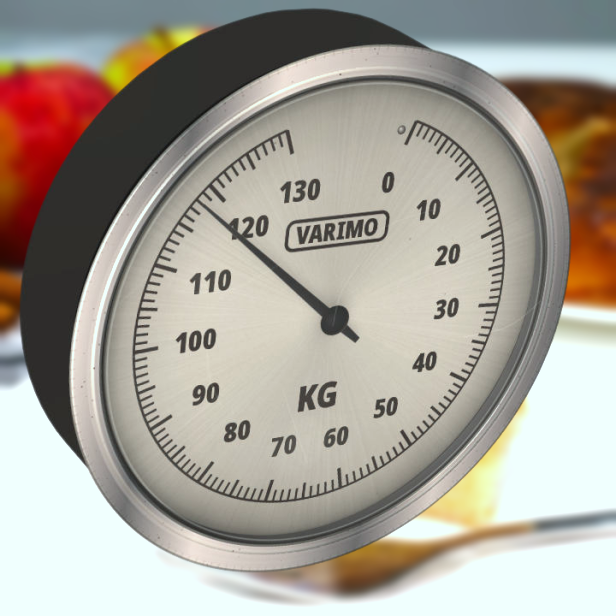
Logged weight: 118 kg
